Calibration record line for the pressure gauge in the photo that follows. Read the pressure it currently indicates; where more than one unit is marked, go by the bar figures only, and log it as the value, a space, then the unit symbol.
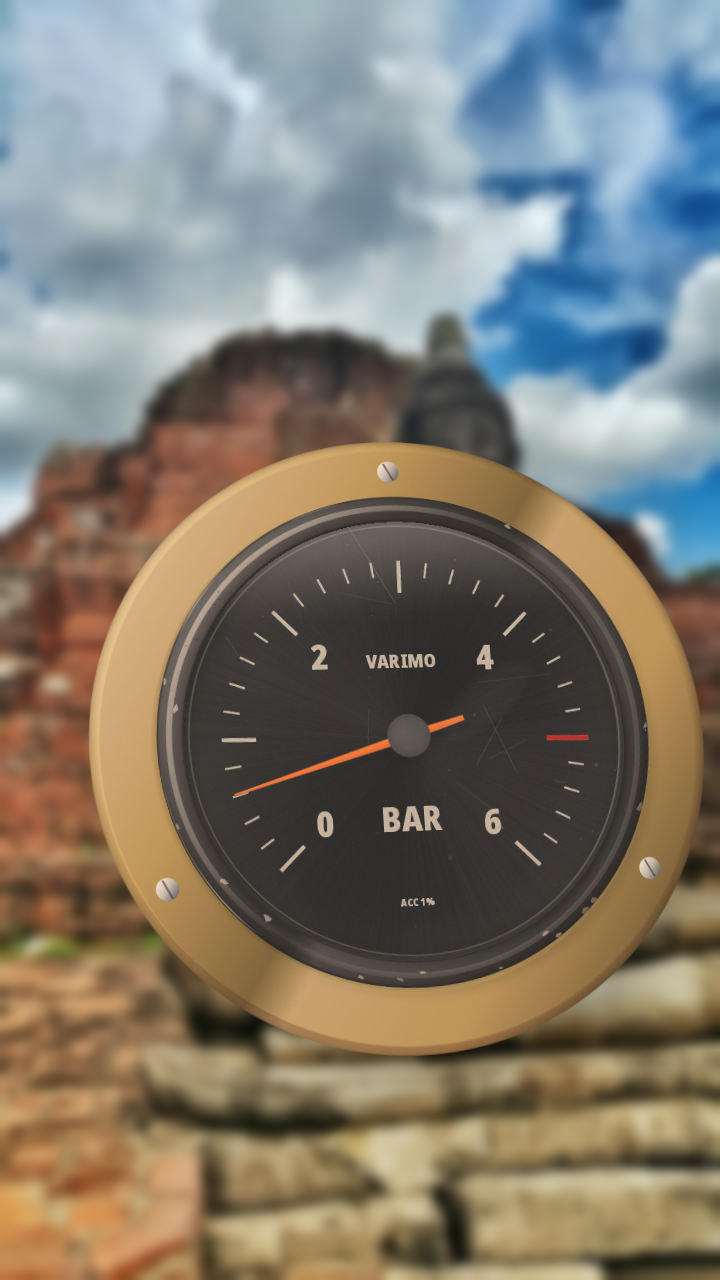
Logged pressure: 0.6 bar
